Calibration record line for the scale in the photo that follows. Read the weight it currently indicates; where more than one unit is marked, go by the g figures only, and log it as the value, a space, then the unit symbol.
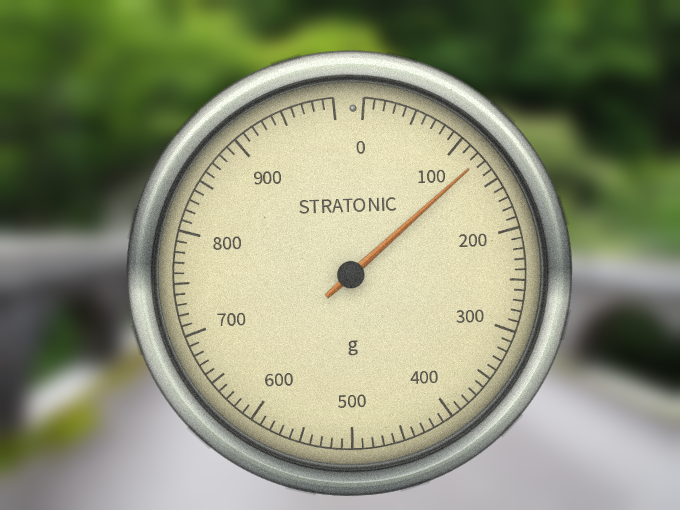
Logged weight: 125 g
